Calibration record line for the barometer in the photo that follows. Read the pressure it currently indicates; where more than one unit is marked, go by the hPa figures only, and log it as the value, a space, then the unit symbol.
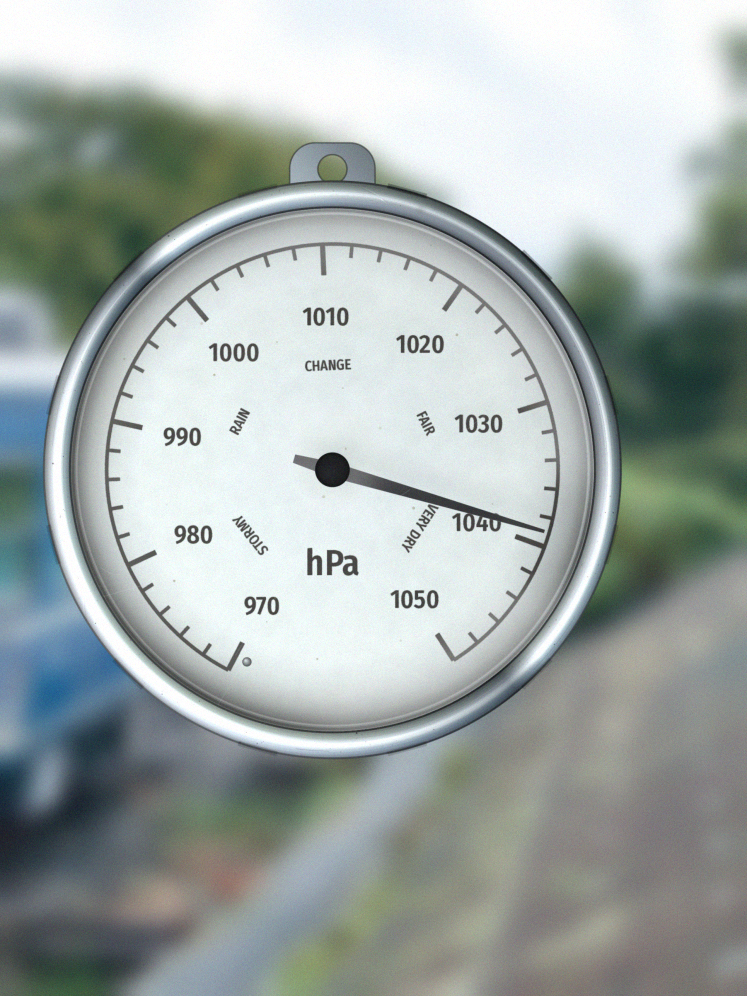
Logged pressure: 1039 hPa
